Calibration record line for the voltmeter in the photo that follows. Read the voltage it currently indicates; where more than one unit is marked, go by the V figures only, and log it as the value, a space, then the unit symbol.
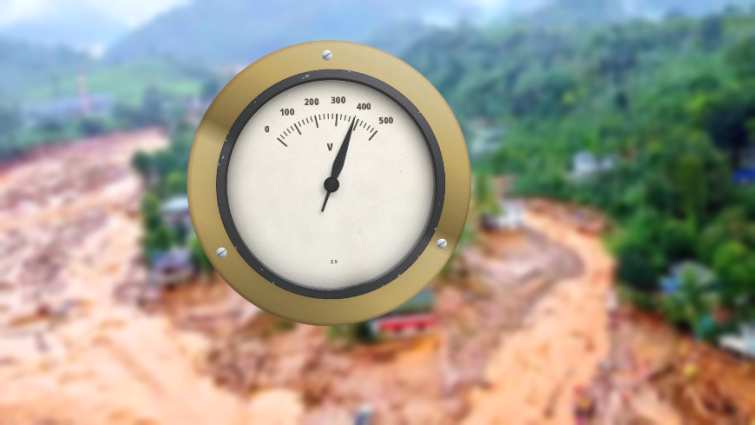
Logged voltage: 380 V
